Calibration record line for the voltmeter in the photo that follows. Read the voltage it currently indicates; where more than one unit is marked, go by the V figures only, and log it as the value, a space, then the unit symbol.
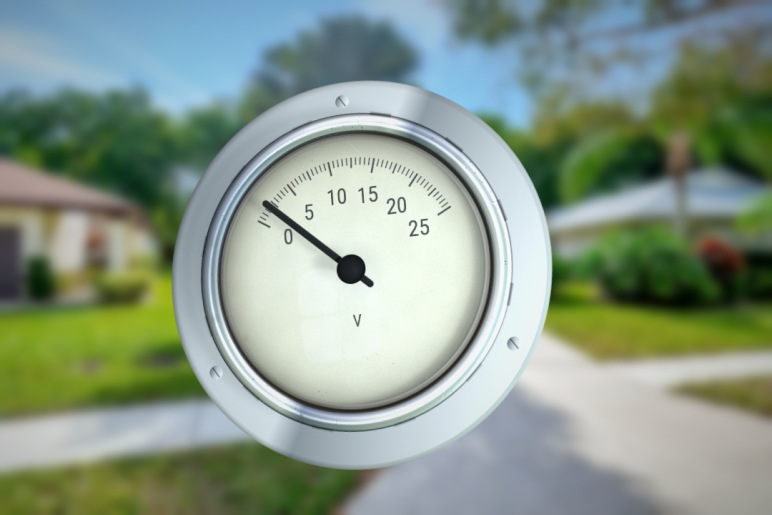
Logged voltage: 2 V
